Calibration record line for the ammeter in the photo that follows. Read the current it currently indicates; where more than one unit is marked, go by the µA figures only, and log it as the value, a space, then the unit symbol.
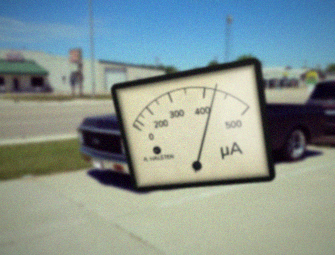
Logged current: 425 µA
